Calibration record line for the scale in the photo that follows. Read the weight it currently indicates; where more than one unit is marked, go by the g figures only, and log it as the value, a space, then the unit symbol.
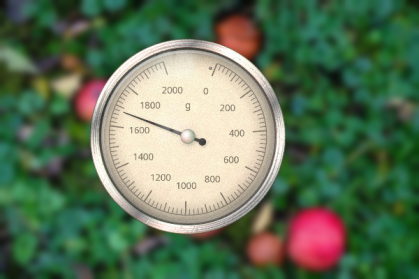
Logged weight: 1680 g
